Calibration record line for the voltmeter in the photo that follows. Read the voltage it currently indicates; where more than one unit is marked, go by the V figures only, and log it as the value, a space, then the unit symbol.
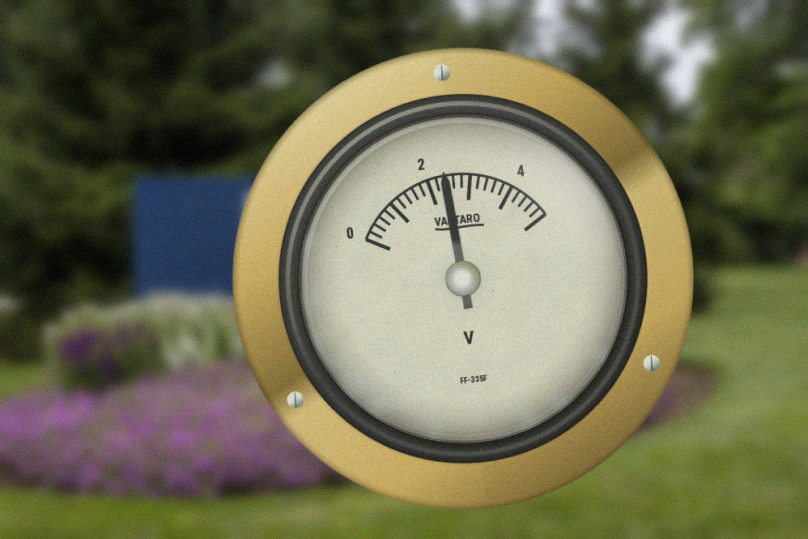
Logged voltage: 2.4 V
